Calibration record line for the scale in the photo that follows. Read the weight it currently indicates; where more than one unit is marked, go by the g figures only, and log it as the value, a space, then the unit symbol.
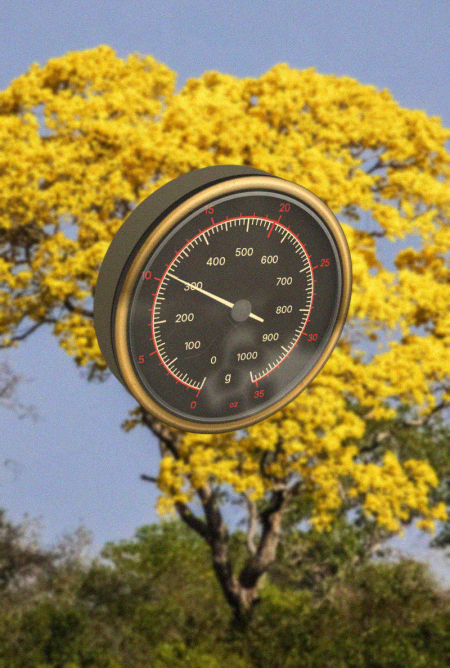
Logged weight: 300 g
